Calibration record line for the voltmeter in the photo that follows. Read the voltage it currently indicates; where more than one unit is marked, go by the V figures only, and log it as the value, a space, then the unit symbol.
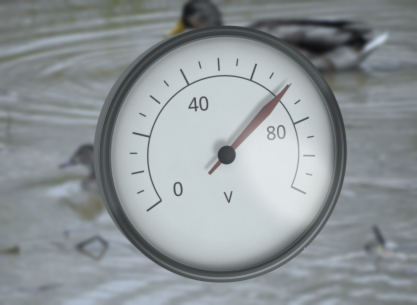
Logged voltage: 70 V
